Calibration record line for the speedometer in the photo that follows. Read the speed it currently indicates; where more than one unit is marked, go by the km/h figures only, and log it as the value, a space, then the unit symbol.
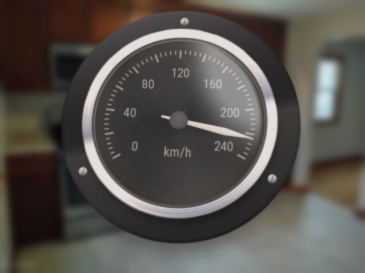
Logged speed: 224 km/h
